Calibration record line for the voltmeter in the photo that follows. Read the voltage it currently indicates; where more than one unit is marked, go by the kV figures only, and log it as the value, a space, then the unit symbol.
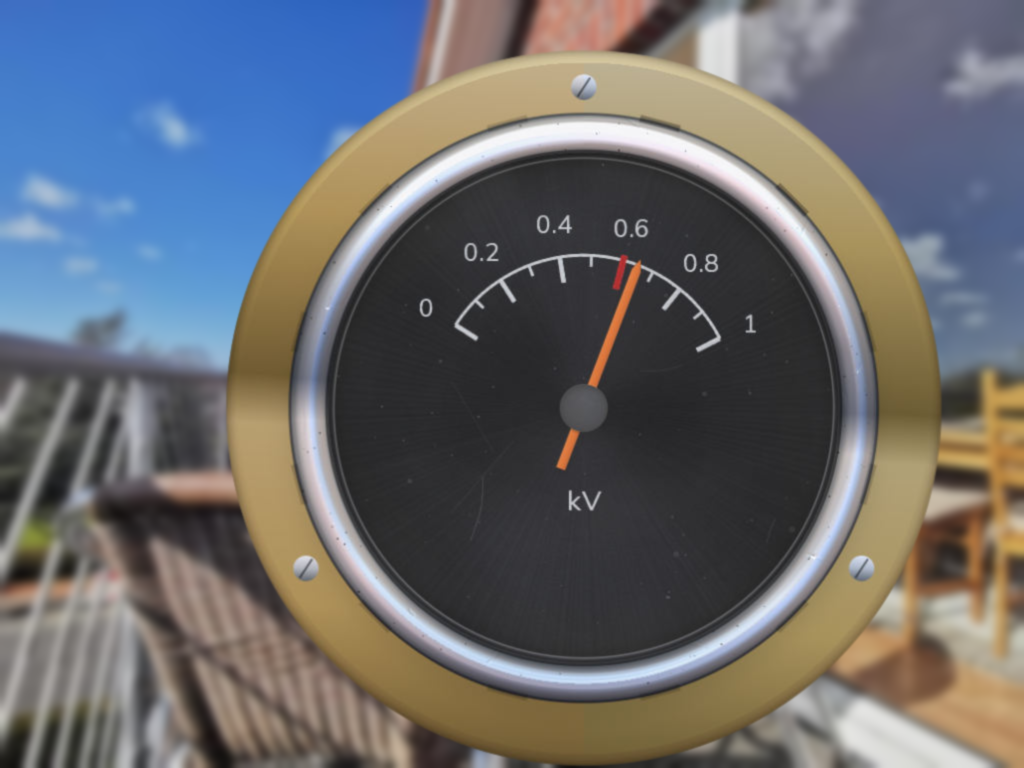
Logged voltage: 0.65 kV
